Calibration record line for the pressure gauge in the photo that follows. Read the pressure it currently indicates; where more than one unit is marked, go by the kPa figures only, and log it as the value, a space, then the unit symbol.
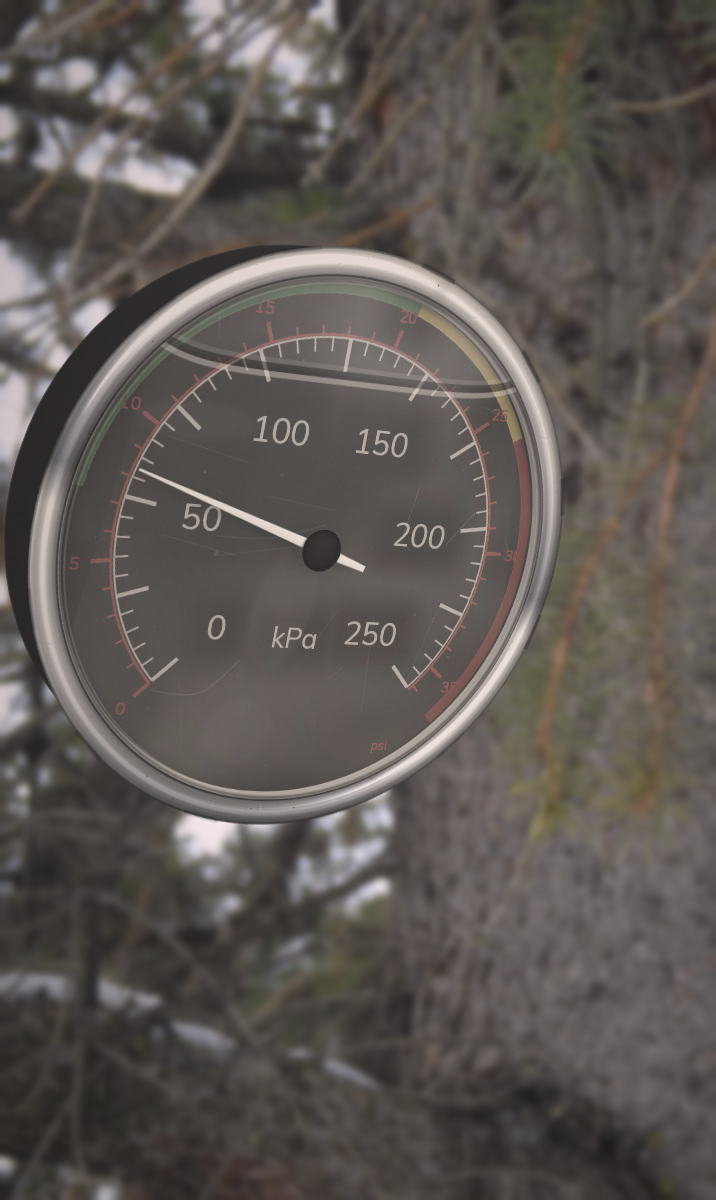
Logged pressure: 57.5 kPa
